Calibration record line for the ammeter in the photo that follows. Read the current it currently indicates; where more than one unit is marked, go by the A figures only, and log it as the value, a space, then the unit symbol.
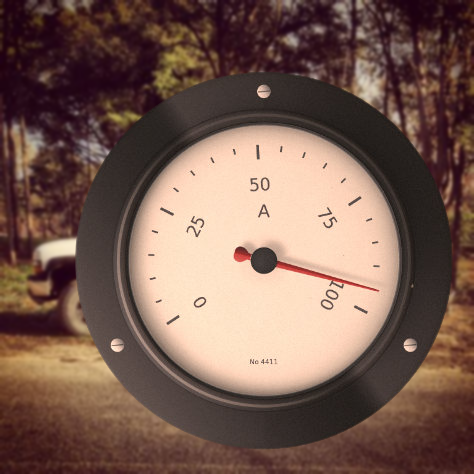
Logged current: 95 A
